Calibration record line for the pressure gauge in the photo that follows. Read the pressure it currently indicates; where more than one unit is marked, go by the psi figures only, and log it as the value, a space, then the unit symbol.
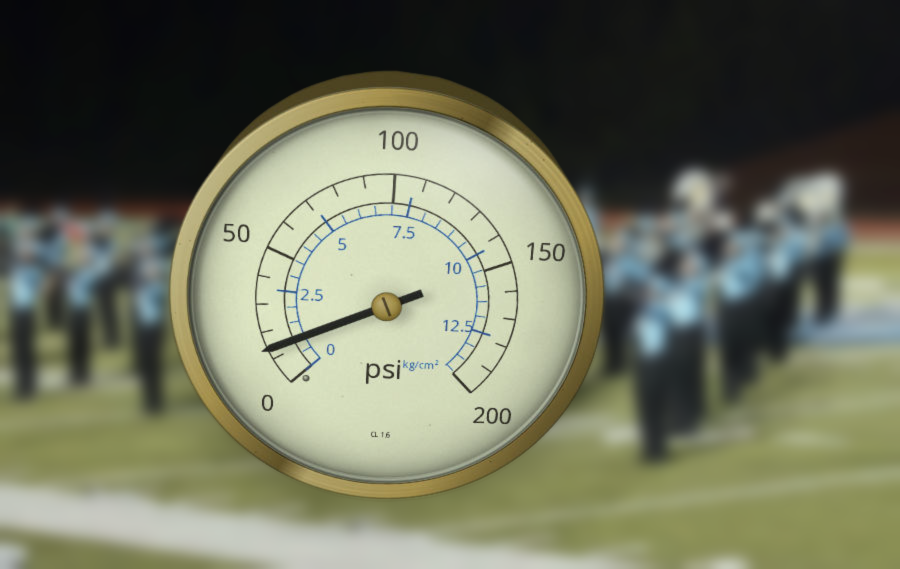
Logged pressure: 15 psi
